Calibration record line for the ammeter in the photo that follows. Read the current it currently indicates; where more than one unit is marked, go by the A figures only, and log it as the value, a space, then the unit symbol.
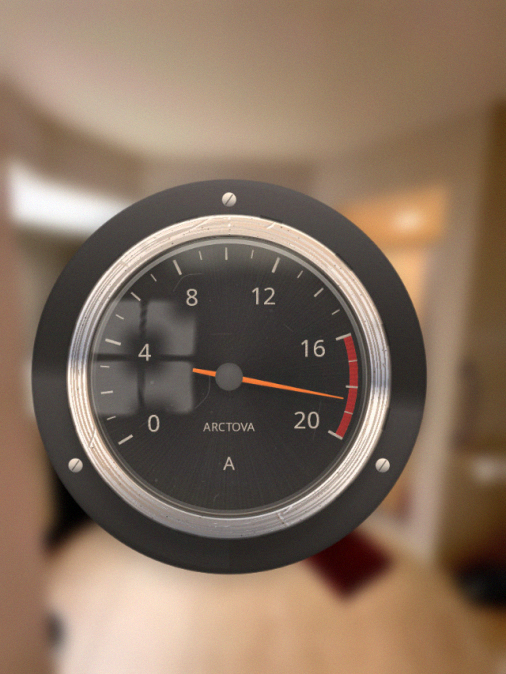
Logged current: 18.5 A
